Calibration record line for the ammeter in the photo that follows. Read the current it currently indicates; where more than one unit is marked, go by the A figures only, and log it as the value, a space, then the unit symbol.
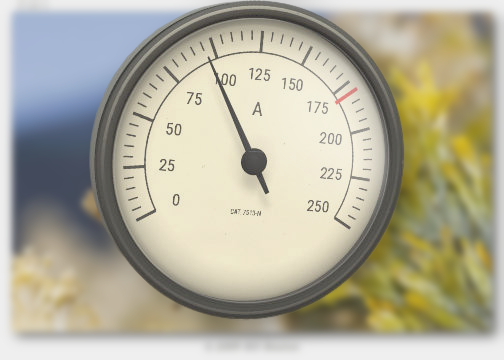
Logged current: 95 A
